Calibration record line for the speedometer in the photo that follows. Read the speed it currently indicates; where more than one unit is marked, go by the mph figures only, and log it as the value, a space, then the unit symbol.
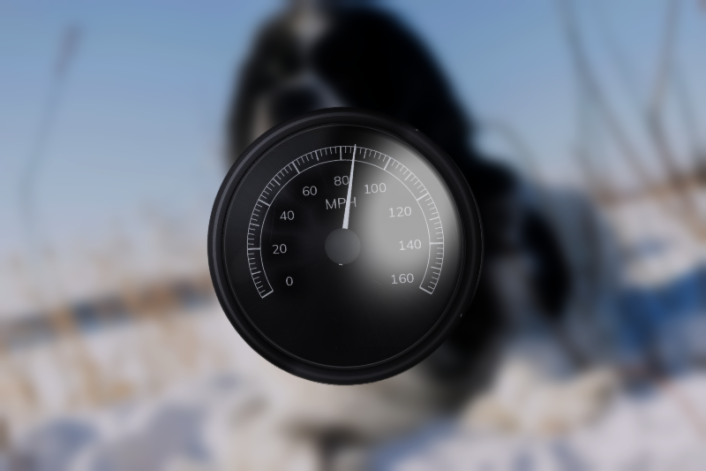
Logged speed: 86 mph
